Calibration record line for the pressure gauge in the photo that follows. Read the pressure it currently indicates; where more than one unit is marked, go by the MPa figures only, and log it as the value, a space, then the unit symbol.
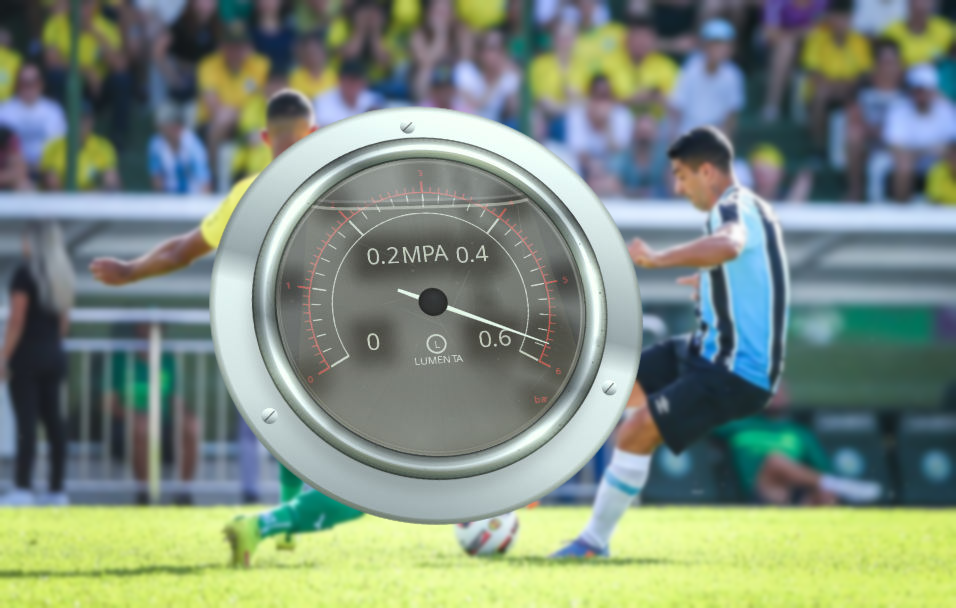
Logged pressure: 0.58 MPa
